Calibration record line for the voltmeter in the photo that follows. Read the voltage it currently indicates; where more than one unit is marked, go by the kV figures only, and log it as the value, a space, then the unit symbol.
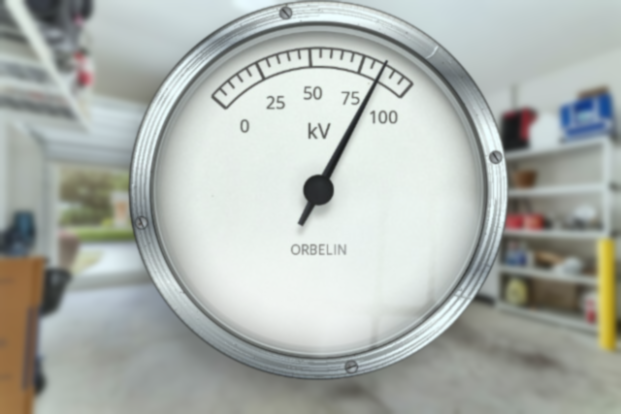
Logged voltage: 85 kV
